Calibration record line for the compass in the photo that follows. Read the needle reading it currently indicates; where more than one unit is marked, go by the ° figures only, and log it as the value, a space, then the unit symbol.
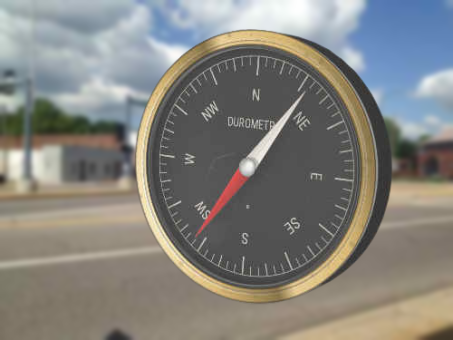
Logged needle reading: 215 °
